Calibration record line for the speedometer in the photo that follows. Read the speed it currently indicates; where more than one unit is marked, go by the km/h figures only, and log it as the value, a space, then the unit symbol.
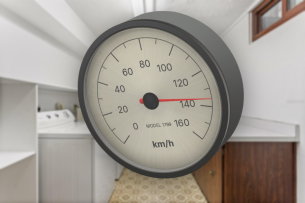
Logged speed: 135 km/h
